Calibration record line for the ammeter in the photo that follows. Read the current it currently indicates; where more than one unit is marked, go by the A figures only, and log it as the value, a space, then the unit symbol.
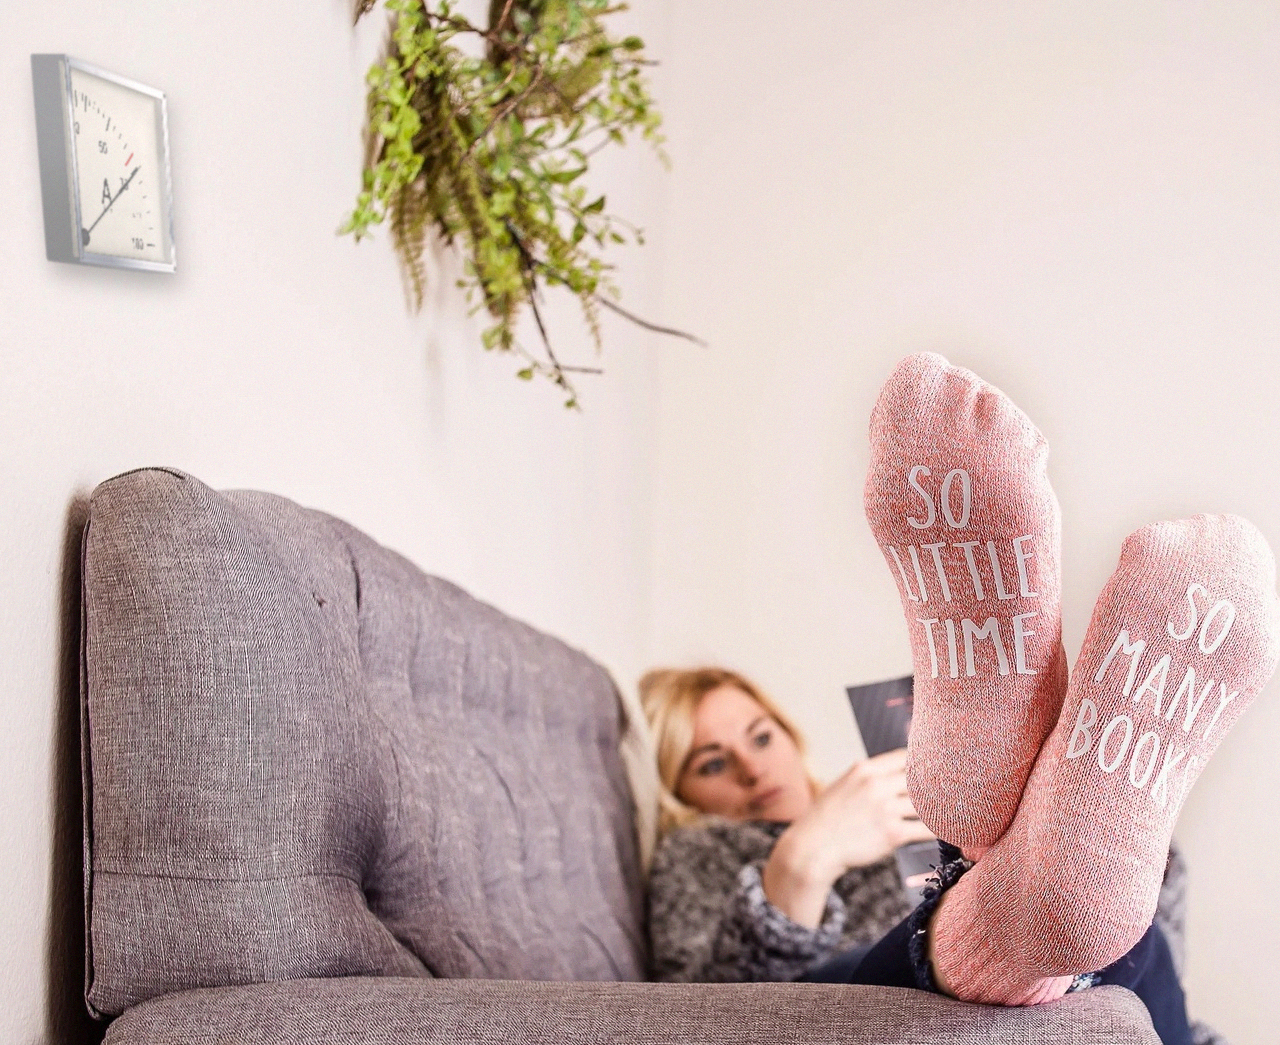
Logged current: 75 A
